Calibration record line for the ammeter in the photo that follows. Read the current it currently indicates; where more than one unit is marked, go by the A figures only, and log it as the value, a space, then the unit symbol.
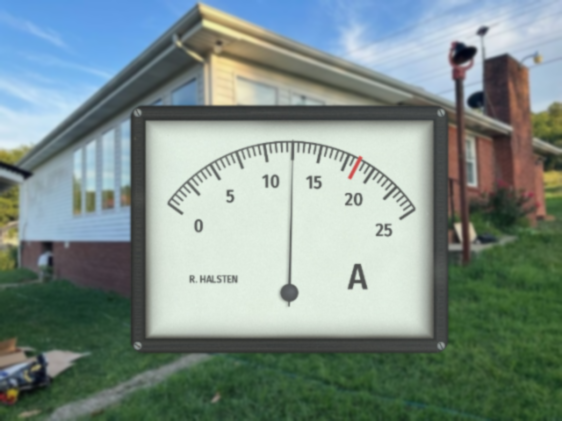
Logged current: 12.5 A
